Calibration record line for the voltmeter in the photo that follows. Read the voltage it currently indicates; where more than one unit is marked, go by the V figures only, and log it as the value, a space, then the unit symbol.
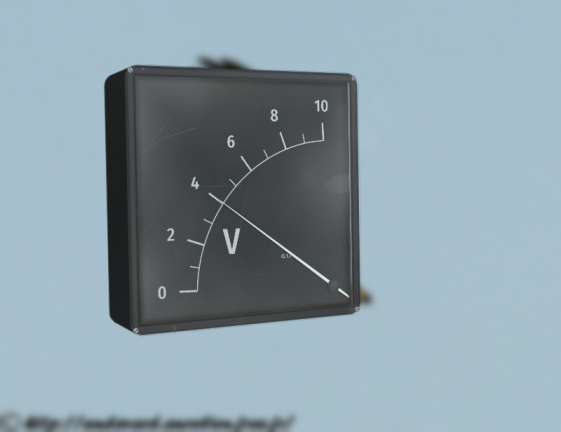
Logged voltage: 4 V
